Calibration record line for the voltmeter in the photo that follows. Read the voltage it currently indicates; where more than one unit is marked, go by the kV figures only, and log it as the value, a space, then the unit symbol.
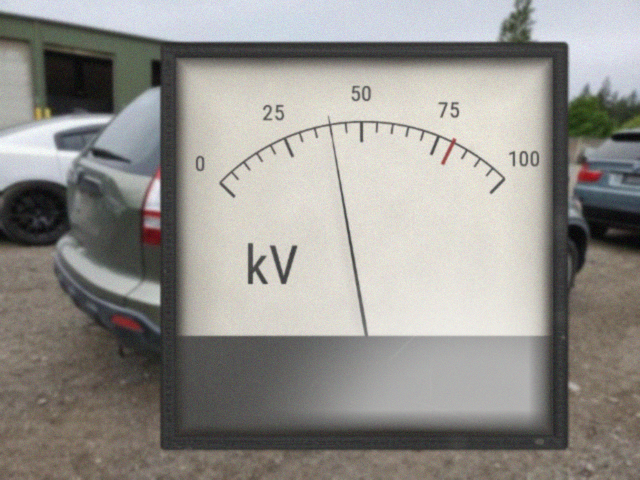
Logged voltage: 40 kV
